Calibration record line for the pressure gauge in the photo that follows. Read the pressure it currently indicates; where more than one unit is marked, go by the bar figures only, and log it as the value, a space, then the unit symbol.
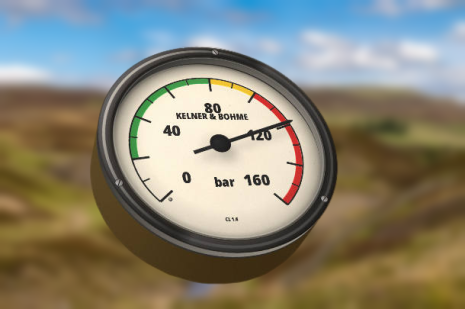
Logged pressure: 120 bar
